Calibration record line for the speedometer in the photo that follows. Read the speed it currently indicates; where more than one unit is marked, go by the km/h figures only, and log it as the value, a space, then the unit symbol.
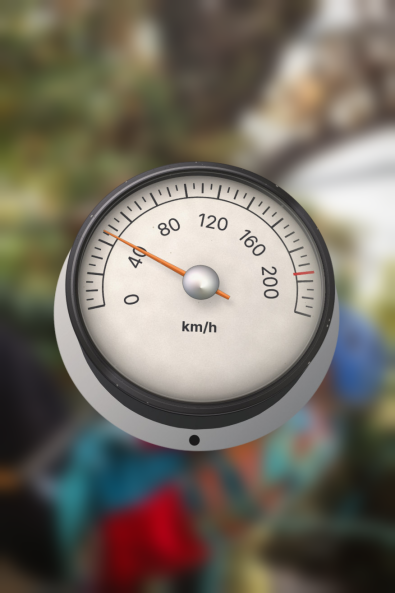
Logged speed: 45 km/h
